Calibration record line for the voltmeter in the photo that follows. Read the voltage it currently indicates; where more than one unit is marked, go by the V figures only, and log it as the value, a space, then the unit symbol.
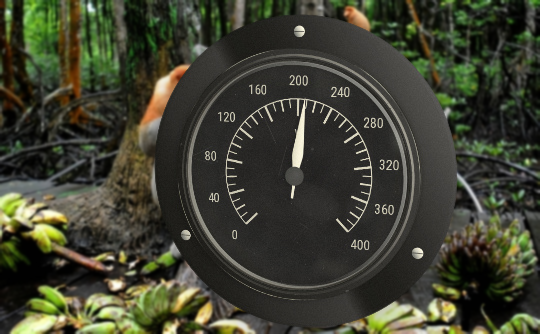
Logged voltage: 210 V
